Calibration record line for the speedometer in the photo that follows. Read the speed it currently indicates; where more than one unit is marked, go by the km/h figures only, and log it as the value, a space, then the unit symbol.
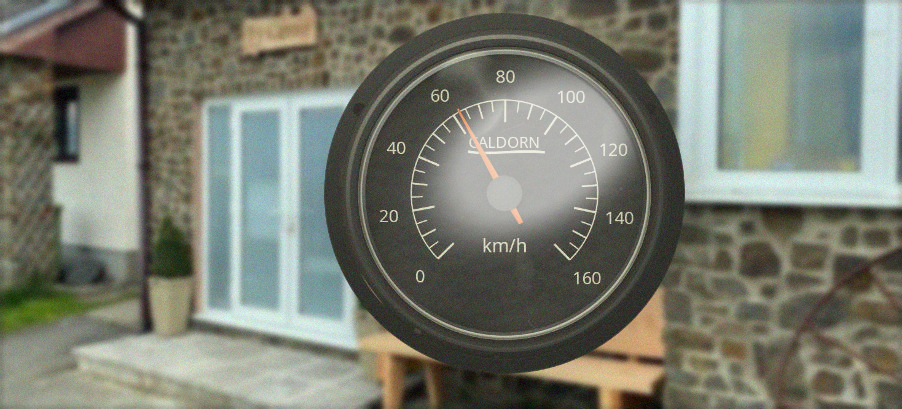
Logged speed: 62.5 km/h
